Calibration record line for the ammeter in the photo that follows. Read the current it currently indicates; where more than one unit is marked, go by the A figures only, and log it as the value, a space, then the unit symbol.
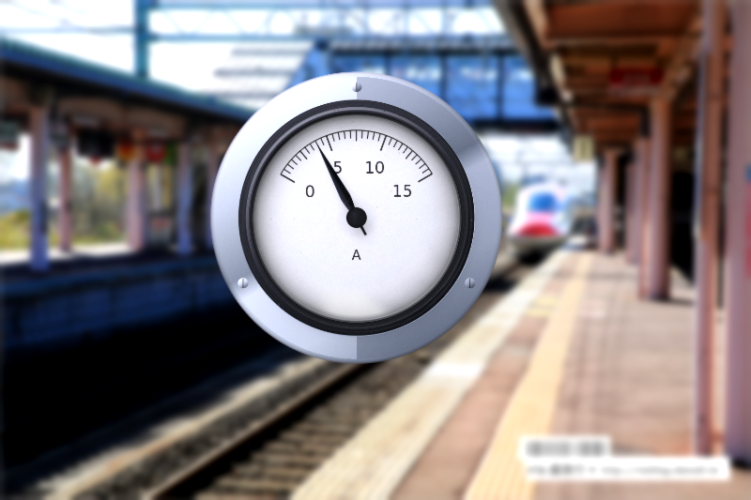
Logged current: 4 A
